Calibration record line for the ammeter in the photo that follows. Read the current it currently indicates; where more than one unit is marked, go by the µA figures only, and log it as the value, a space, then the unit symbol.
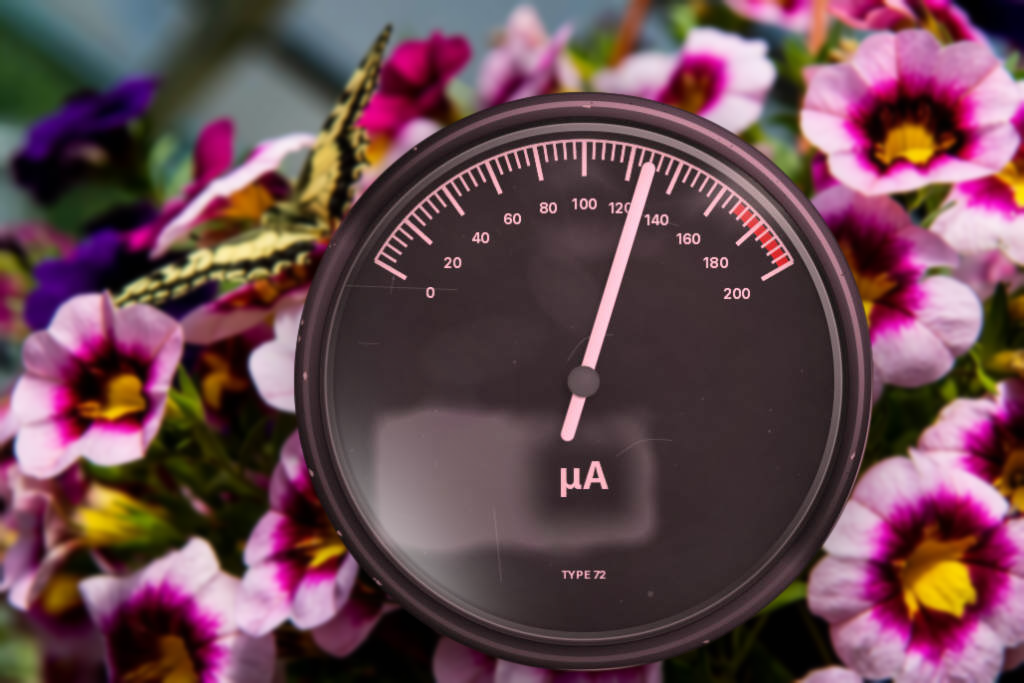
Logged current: 128 µA
